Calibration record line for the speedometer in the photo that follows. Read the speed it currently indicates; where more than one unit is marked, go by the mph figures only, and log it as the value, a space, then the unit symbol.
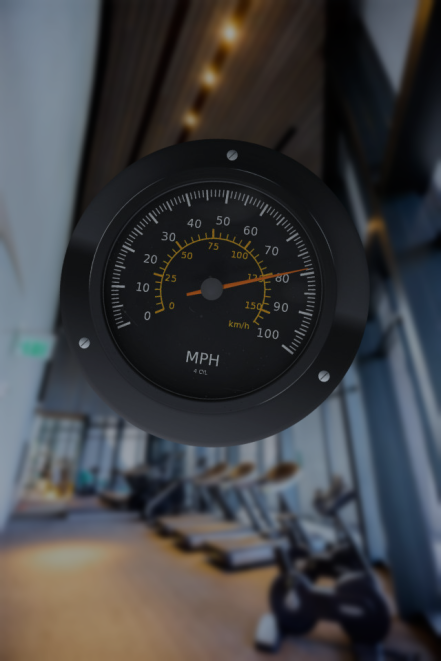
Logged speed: 79 mph
